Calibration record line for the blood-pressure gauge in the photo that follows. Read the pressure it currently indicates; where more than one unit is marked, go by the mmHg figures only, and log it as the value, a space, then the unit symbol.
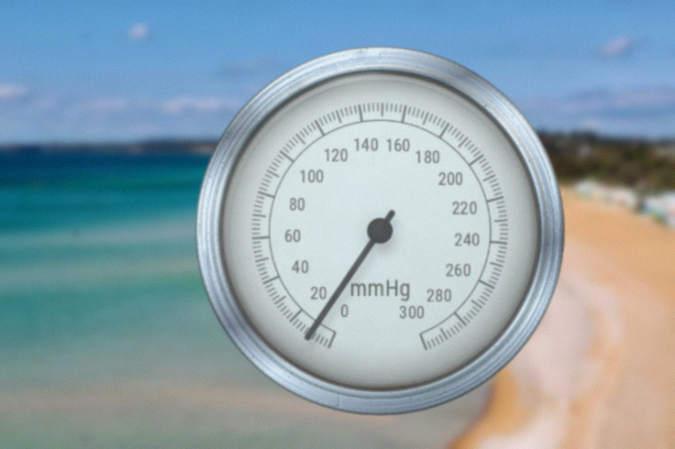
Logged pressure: 10 mmHg
